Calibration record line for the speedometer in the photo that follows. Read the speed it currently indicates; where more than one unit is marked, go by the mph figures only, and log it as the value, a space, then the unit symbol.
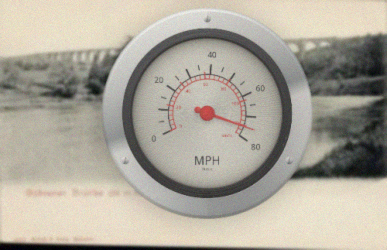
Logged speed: 75 mph
